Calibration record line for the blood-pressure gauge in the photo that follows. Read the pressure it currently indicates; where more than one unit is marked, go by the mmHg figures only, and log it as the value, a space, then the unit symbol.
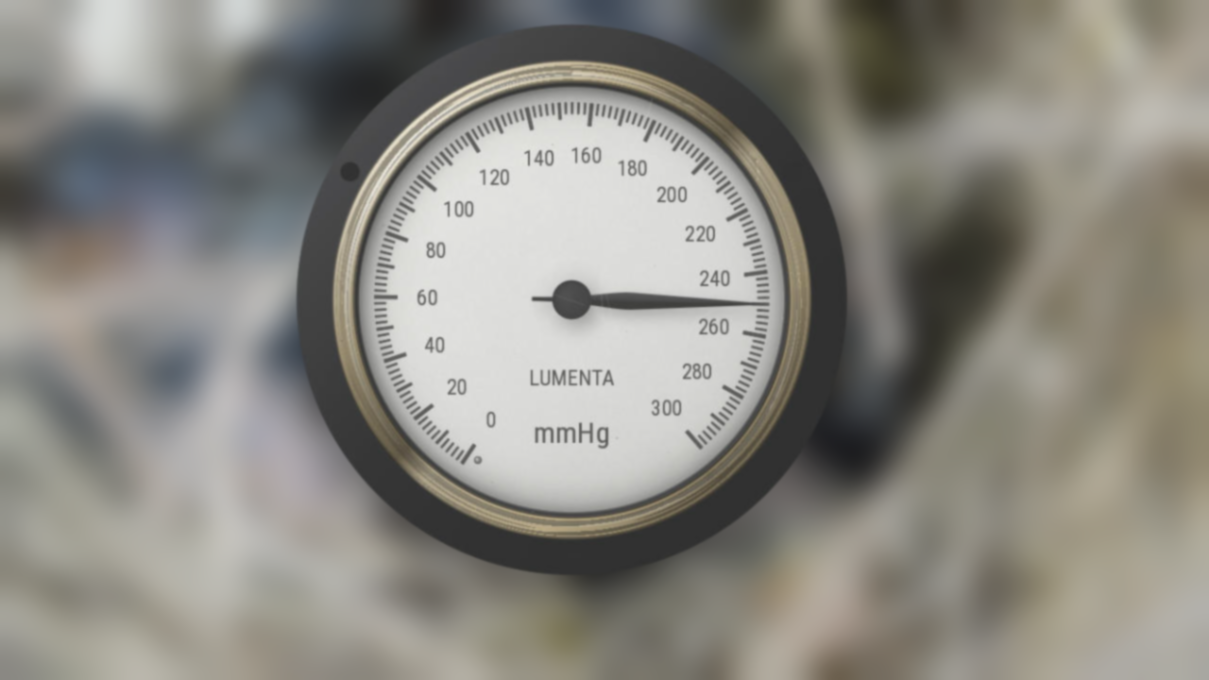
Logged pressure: 250 mmHg
